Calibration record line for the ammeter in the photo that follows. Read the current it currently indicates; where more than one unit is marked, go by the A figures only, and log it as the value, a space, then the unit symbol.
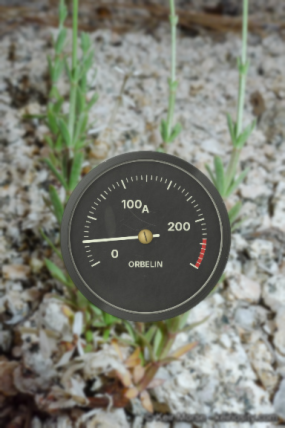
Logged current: 25 A
